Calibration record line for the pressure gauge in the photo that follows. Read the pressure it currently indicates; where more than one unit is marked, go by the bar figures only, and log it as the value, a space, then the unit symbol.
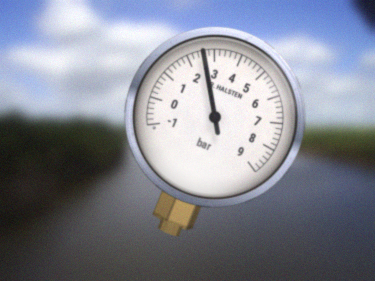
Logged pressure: 2.6 bar
